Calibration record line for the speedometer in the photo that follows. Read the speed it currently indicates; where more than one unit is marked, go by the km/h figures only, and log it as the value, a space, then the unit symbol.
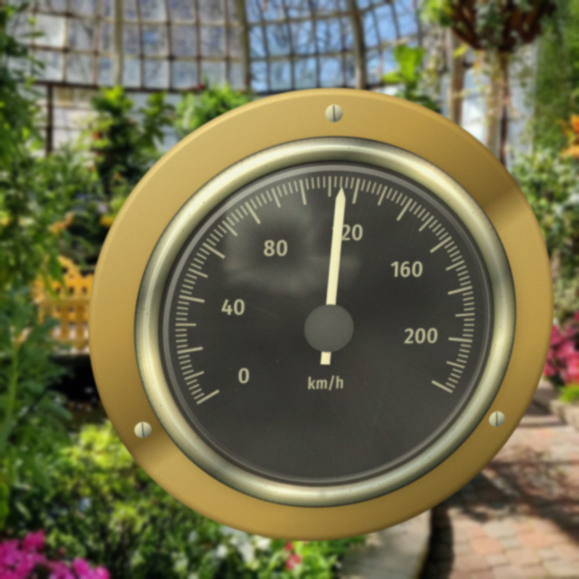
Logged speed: 114 km/h
